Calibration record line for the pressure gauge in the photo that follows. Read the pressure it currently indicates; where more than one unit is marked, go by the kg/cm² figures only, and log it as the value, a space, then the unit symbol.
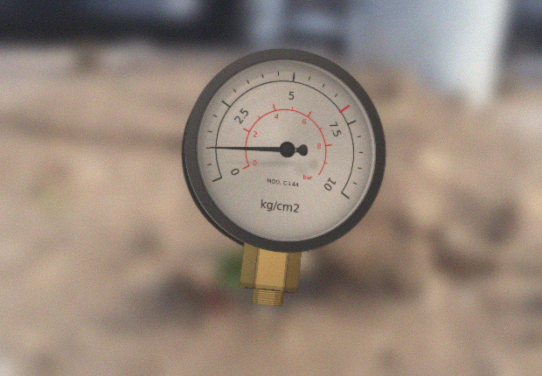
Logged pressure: 1 kg/cm²
